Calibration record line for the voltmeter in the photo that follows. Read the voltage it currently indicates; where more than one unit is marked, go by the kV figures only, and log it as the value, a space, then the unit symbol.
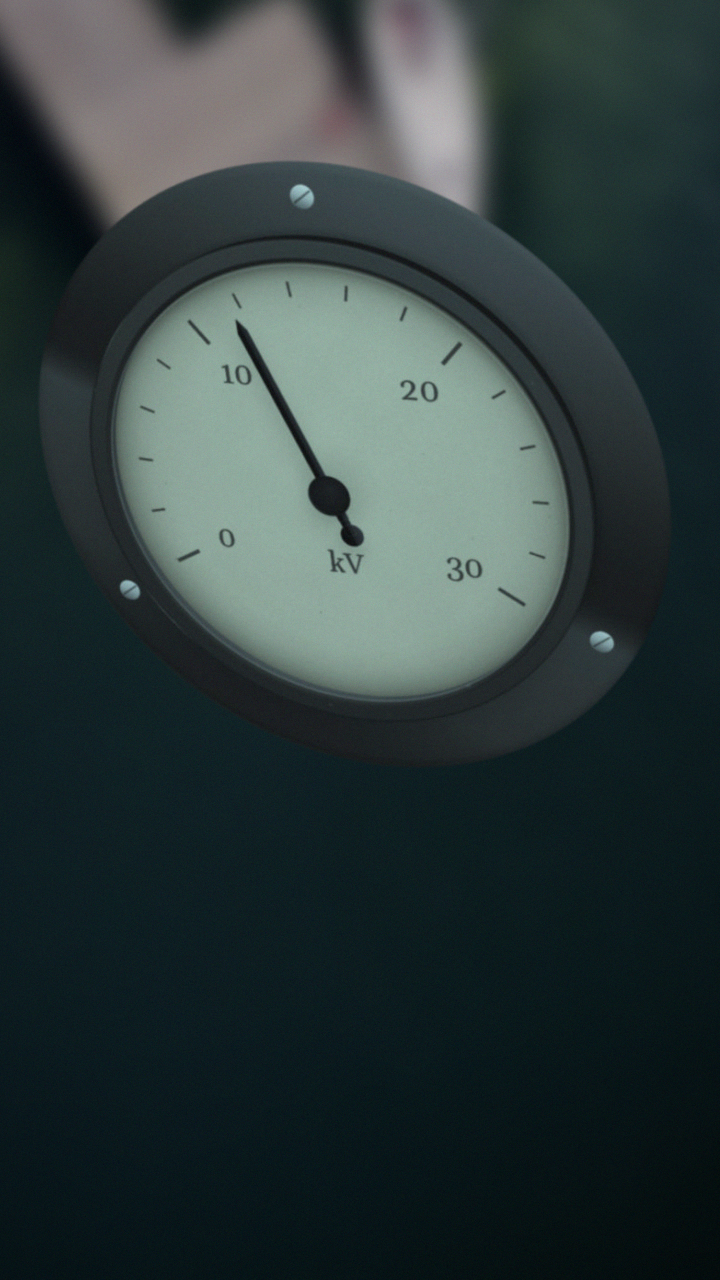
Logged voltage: 12 kV
